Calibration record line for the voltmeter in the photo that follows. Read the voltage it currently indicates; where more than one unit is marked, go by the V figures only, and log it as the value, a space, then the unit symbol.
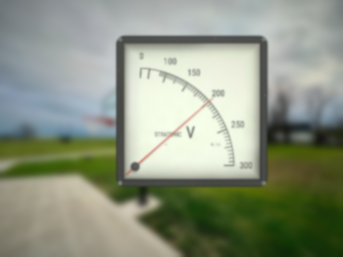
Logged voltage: 200 V
